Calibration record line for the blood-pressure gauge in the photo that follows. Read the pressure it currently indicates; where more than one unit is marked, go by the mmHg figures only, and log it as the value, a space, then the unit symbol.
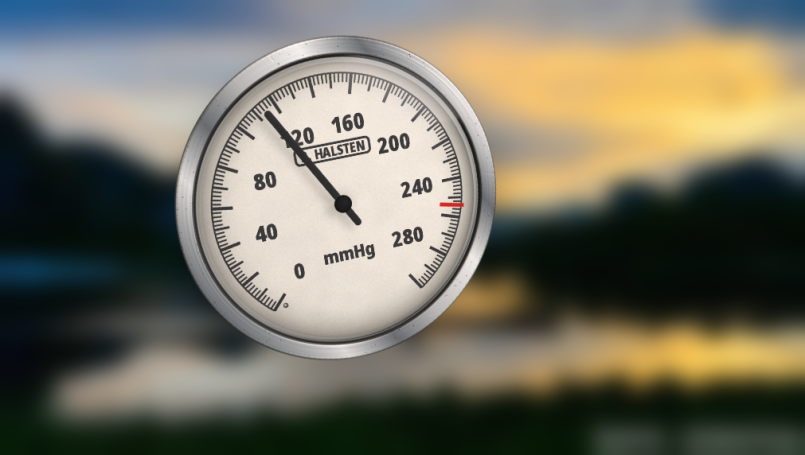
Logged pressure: 114 mmHg
